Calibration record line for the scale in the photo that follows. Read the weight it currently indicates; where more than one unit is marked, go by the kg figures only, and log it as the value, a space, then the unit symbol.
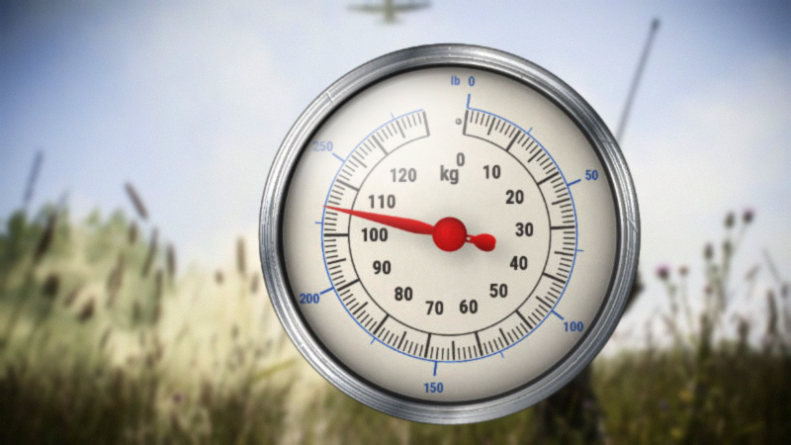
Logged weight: 105 kg
